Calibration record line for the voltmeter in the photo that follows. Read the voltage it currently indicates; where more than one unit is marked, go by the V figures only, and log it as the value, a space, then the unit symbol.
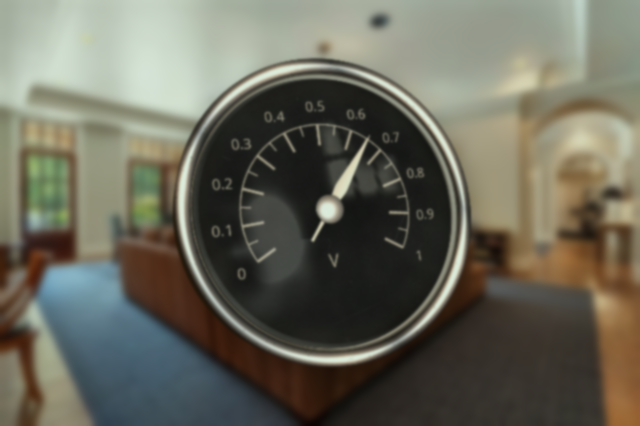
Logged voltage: 0.65 V
